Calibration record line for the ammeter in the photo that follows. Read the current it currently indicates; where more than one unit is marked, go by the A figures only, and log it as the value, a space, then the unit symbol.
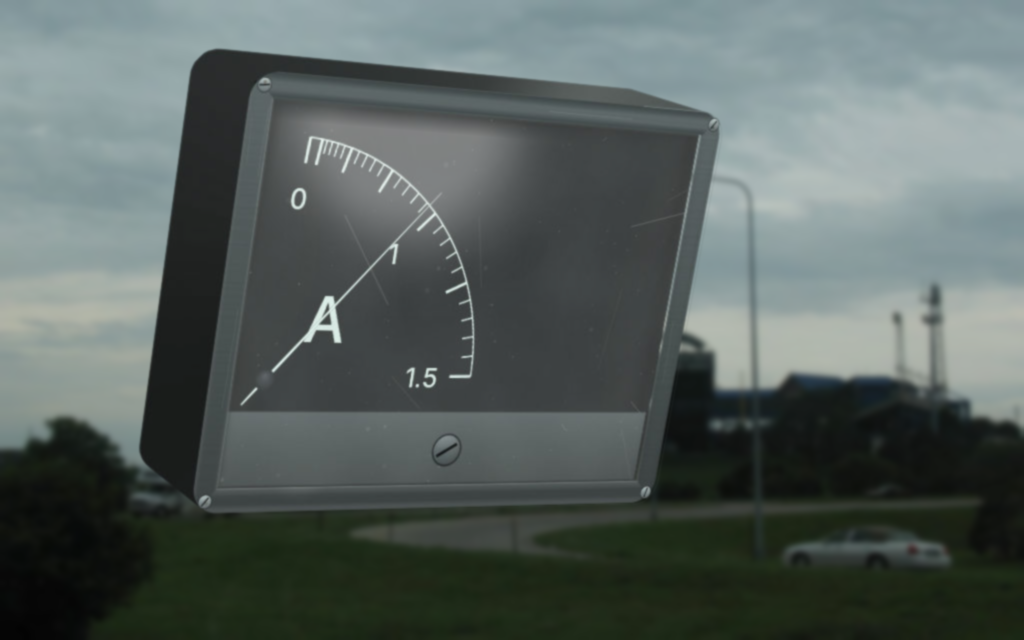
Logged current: 0.95 A
